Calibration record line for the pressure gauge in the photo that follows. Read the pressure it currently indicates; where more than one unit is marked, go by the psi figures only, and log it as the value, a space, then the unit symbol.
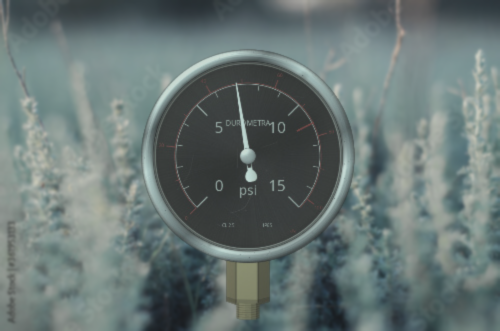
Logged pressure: 7 psi
